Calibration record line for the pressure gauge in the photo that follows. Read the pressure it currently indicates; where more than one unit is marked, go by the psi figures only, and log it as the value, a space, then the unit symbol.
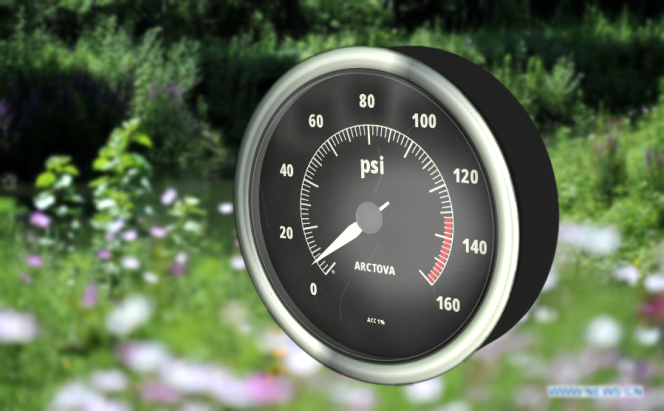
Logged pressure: 6 psi
